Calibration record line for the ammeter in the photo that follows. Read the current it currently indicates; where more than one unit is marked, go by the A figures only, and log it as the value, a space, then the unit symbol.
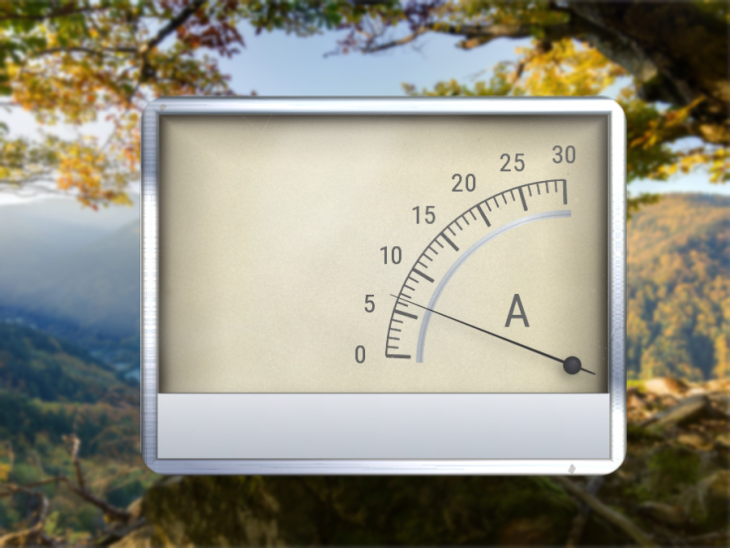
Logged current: 6.5 A
